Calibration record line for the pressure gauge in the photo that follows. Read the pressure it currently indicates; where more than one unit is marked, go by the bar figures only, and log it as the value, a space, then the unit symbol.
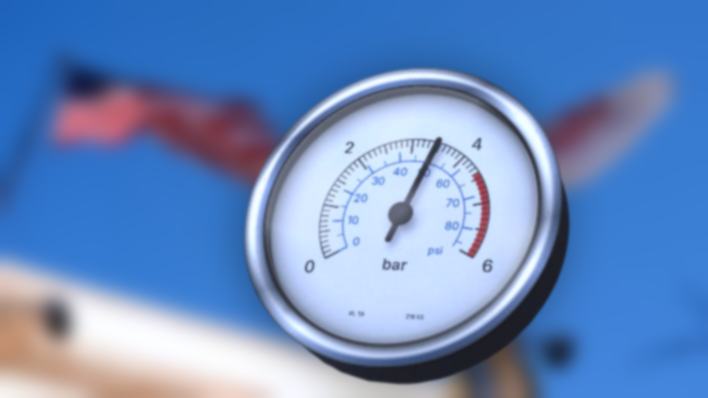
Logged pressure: 3.5 bar
